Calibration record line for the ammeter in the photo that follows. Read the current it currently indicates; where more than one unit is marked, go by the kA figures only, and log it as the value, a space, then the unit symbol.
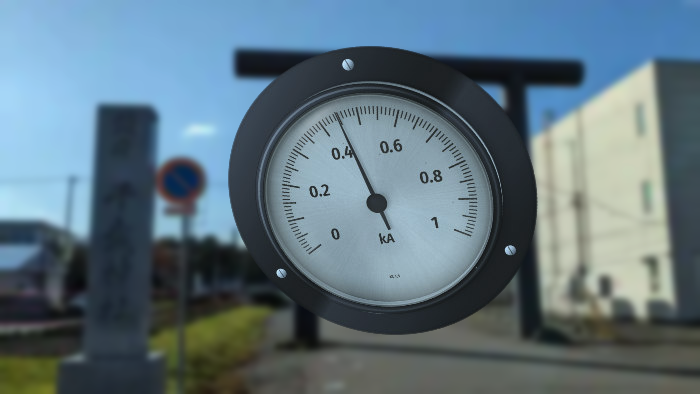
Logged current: 0.45 kA
